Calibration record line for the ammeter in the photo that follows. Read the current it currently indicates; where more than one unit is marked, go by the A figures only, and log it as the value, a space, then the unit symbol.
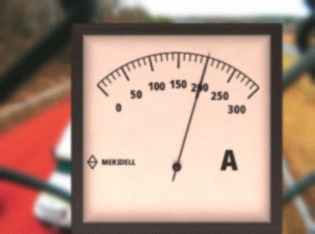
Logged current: 200 A
